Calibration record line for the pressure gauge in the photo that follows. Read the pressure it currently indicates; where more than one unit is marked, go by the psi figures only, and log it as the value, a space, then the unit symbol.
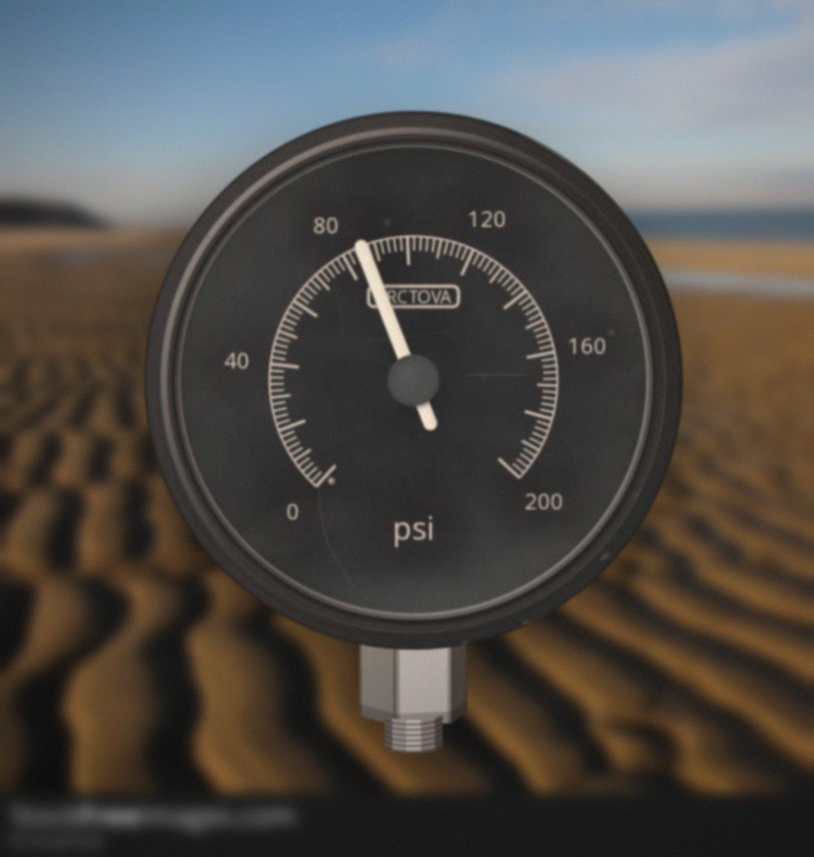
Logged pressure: 86 psi
